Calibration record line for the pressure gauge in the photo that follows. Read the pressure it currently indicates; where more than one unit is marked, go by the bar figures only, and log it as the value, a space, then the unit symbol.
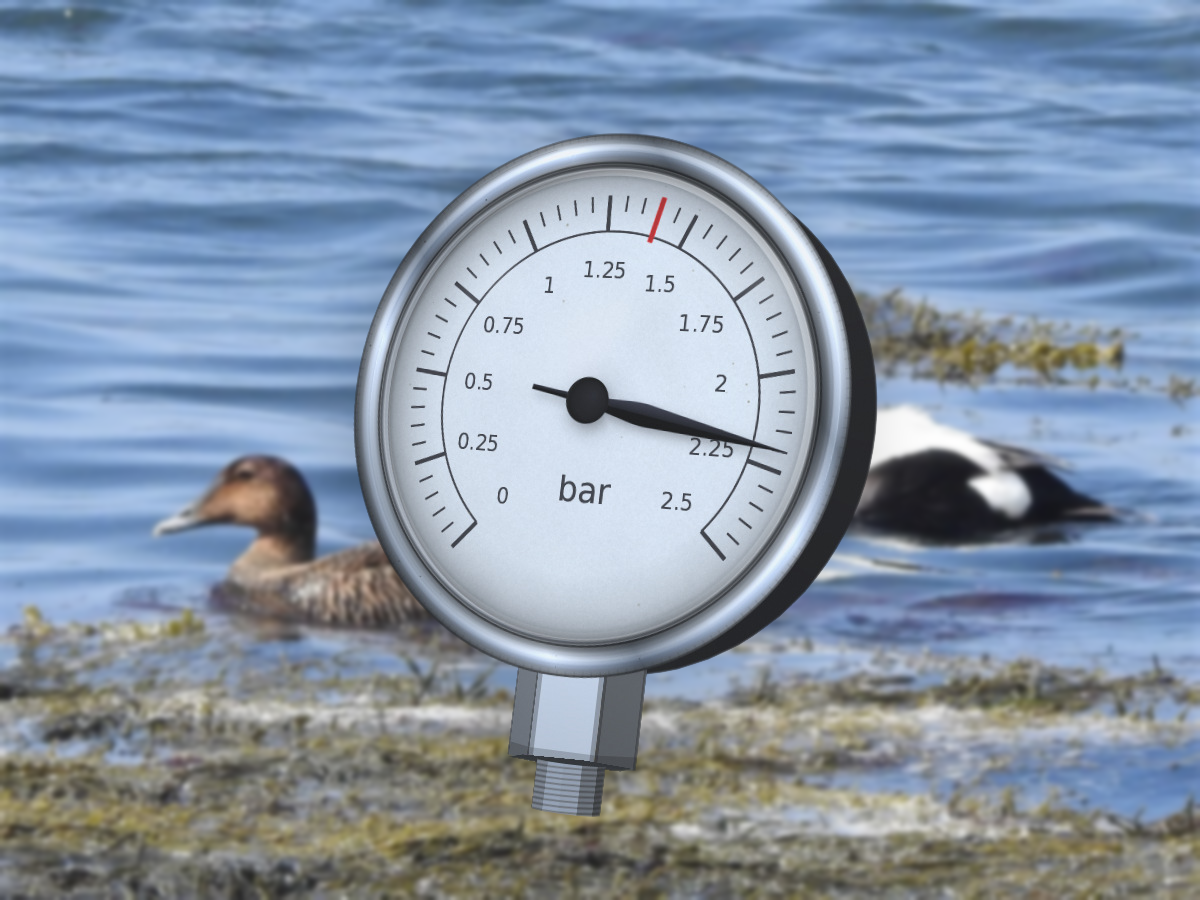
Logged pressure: 2.2 bar
